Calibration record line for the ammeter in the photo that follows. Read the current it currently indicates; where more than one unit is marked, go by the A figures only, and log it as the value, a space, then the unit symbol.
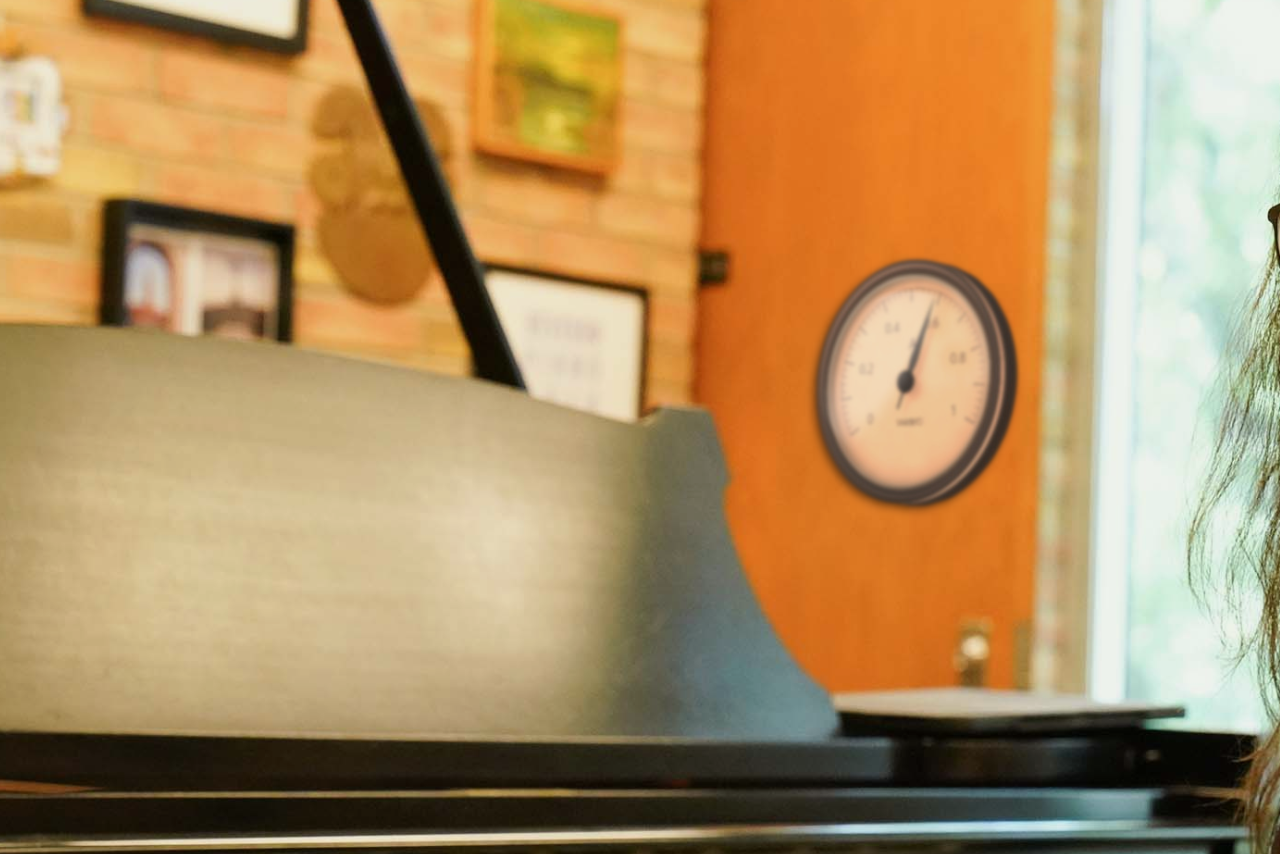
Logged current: 0.6 A
